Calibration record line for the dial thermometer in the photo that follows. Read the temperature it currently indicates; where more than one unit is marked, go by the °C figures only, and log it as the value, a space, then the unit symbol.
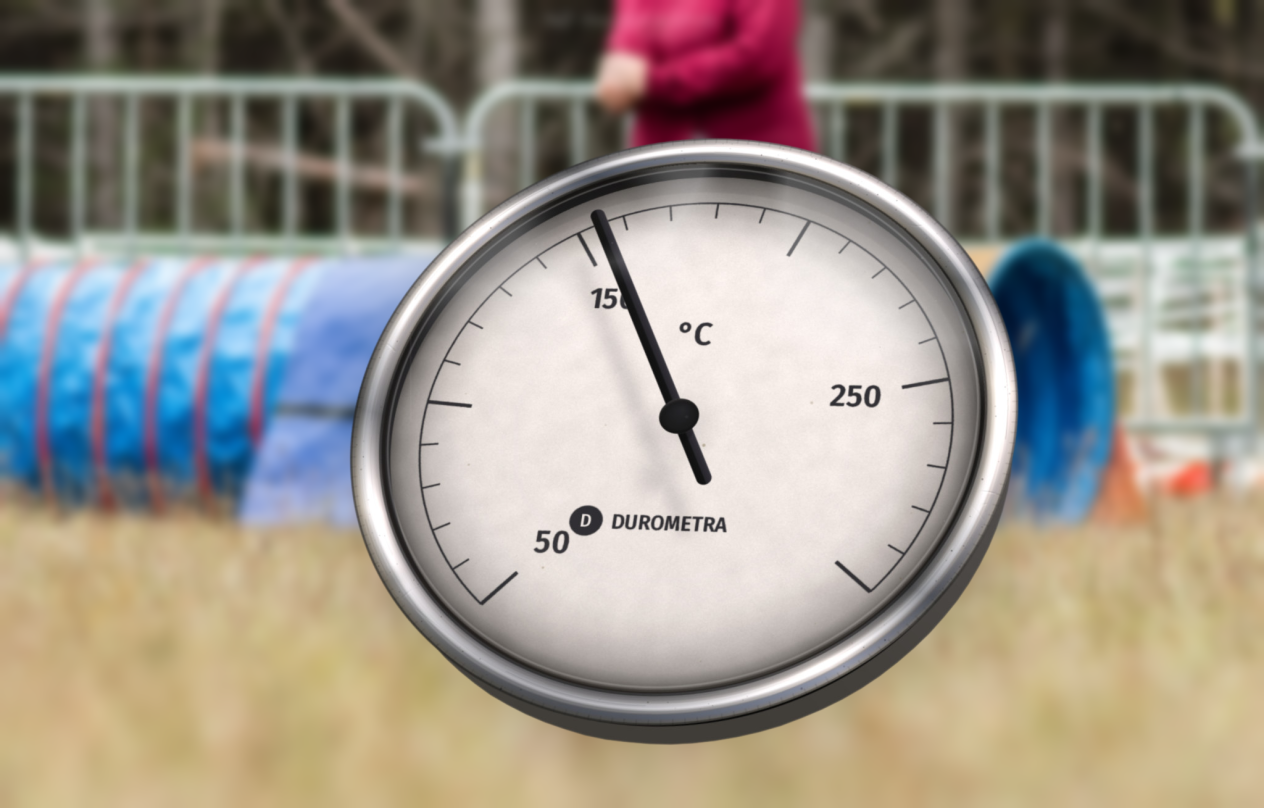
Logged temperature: 155 °C
